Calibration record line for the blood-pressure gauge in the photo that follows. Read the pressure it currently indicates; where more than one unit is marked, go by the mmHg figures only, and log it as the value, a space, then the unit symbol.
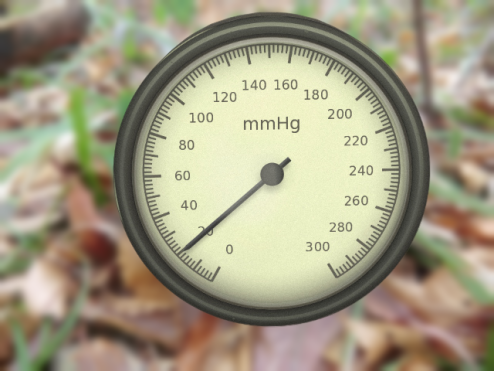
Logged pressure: 20 mmHg
